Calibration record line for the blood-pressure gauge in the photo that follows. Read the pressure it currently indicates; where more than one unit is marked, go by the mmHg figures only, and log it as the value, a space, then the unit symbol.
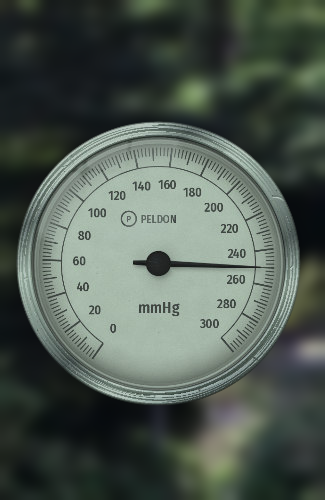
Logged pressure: 250 mmHg
